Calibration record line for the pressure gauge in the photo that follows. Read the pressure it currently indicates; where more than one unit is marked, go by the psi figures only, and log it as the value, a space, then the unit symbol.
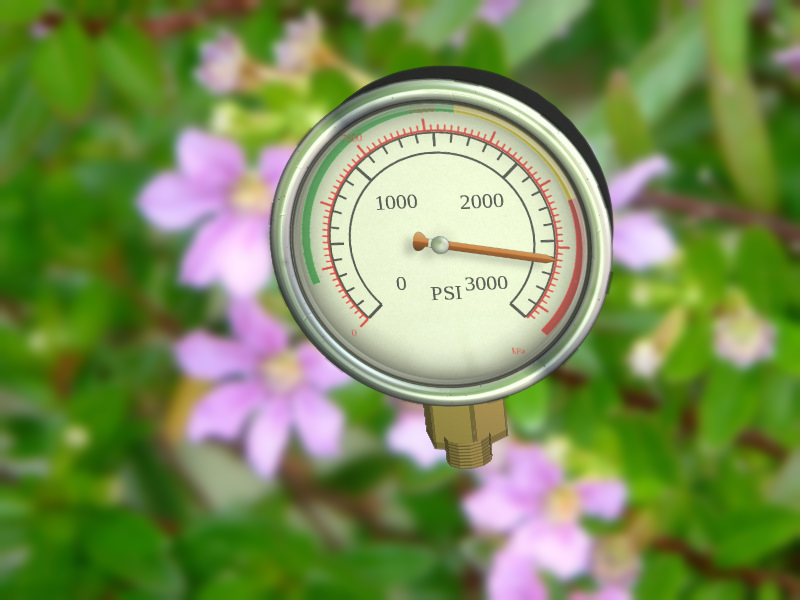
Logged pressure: 2600 psi
